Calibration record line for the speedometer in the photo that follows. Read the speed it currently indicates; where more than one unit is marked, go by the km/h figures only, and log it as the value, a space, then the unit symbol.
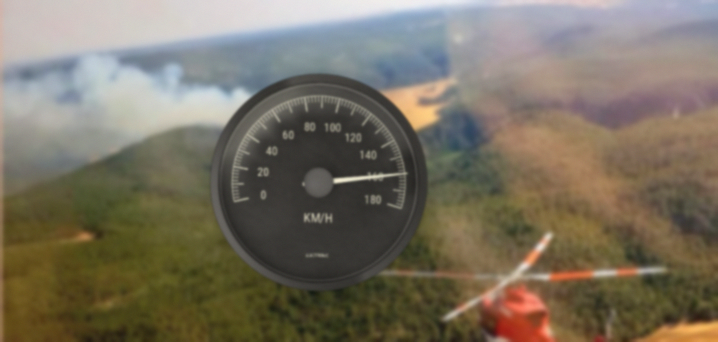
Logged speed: 160 km/h
